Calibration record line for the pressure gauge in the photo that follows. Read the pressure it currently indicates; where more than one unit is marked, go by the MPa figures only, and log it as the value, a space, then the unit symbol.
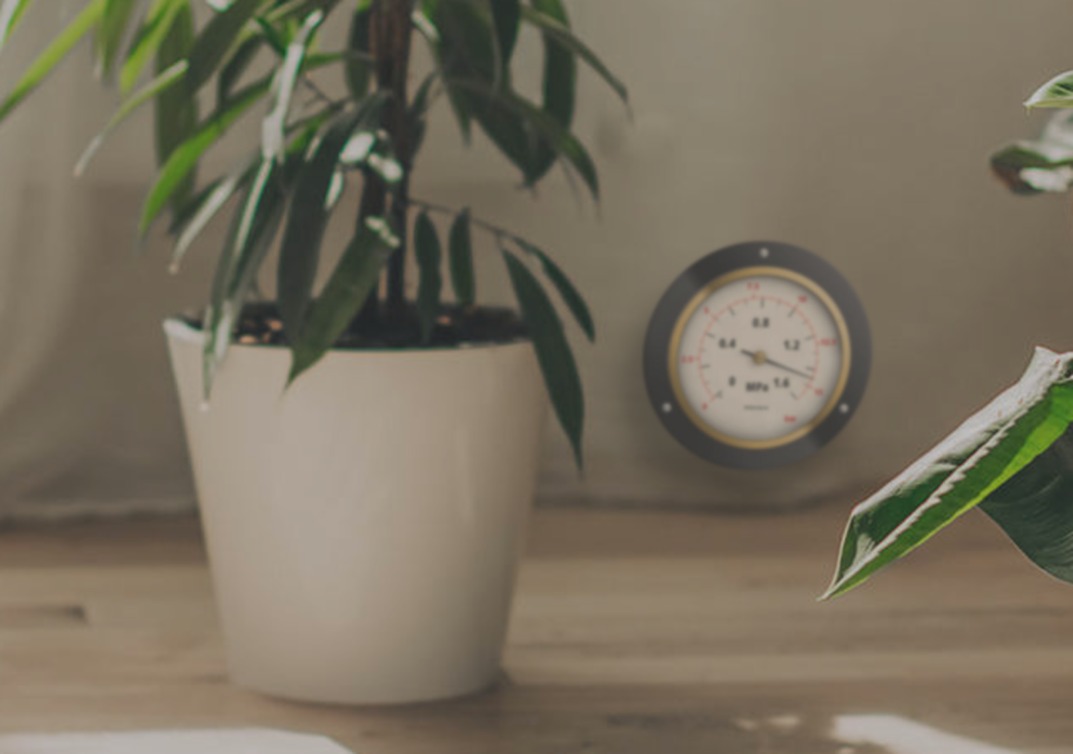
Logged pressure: 1.45 MPa
